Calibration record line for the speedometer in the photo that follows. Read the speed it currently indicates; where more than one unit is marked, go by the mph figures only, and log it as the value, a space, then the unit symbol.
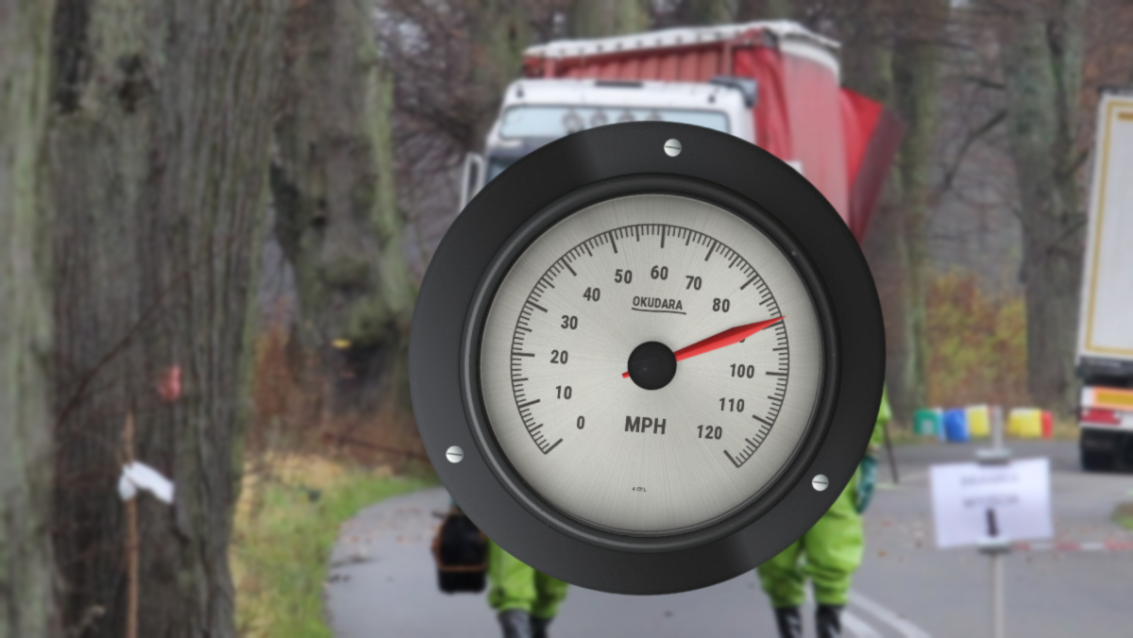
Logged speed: 89 mph
